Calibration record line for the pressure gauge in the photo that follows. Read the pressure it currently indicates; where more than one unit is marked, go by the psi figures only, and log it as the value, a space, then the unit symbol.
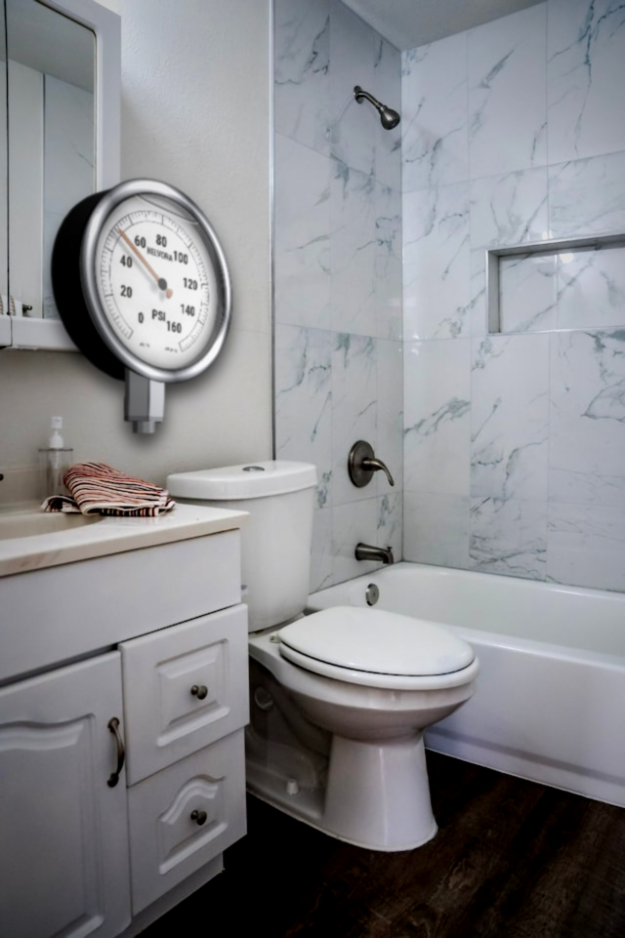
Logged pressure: 50 psi
